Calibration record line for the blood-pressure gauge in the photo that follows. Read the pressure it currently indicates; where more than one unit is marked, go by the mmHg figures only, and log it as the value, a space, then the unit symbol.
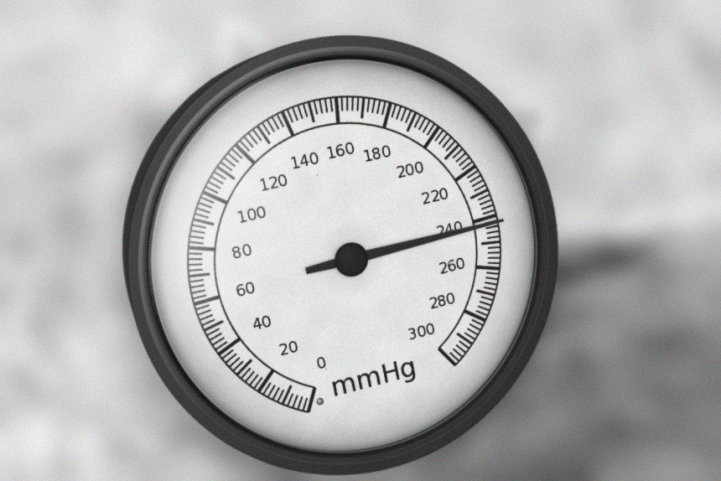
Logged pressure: 242 mmHg
